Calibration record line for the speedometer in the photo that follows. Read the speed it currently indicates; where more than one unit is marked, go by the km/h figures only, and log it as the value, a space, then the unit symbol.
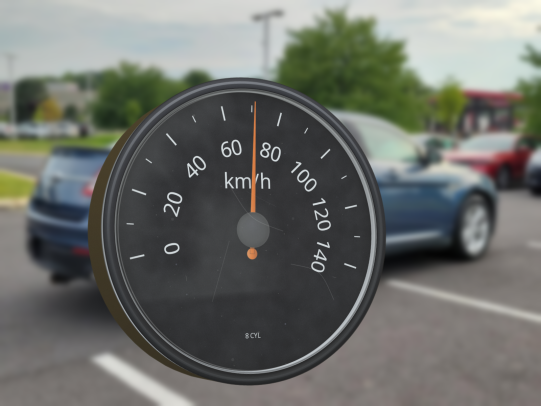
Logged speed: 70 km/h
